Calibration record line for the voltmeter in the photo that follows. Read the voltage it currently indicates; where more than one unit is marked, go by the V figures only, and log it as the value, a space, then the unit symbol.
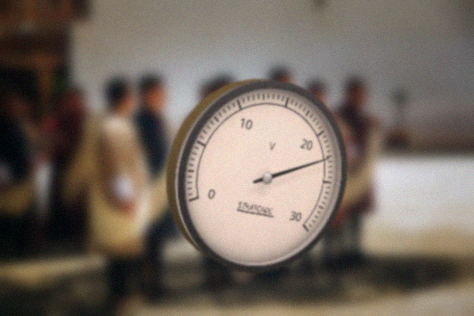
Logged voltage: 22.5 V
